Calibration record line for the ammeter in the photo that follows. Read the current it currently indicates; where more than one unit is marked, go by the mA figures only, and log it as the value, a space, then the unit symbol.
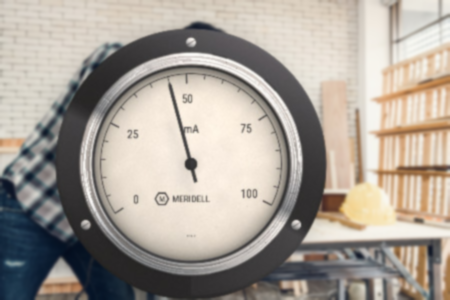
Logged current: 45 mA
